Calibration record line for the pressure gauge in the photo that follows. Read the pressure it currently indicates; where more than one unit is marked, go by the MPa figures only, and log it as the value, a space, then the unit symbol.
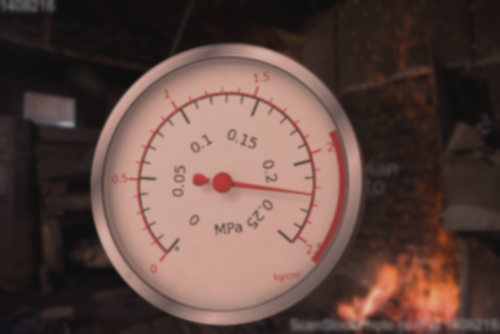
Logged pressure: 0.22 MPa
